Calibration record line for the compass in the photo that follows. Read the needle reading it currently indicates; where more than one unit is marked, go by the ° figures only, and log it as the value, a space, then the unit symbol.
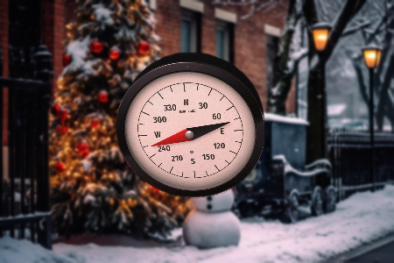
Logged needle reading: 255 °
